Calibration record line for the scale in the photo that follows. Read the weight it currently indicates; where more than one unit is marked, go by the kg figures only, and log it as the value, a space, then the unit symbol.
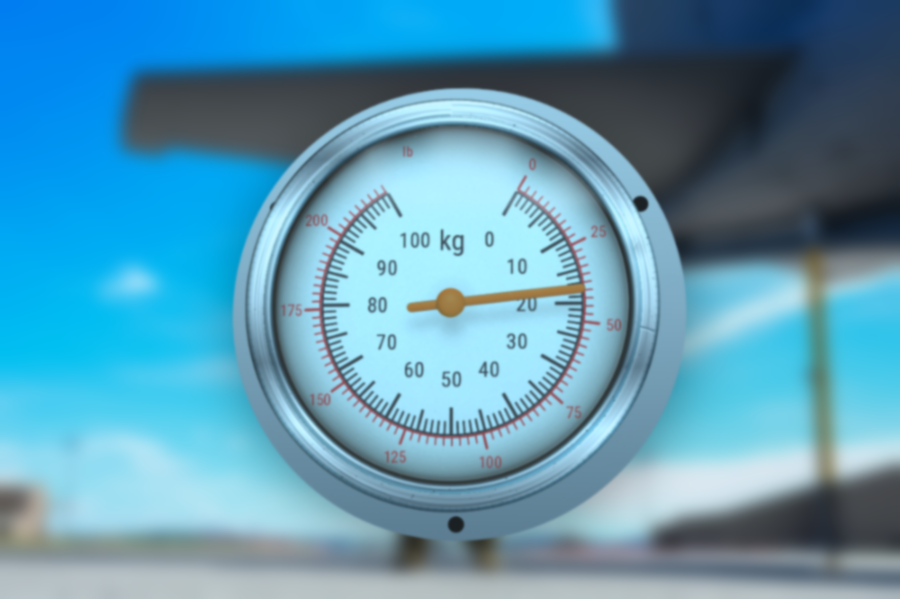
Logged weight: 18 kg
